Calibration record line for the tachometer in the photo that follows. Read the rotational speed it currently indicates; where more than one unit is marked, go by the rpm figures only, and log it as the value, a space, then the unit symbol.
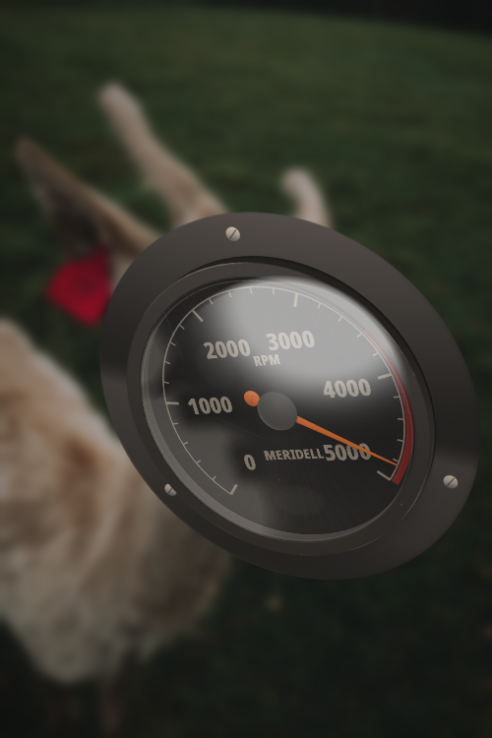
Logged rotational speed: 4800 rpm
